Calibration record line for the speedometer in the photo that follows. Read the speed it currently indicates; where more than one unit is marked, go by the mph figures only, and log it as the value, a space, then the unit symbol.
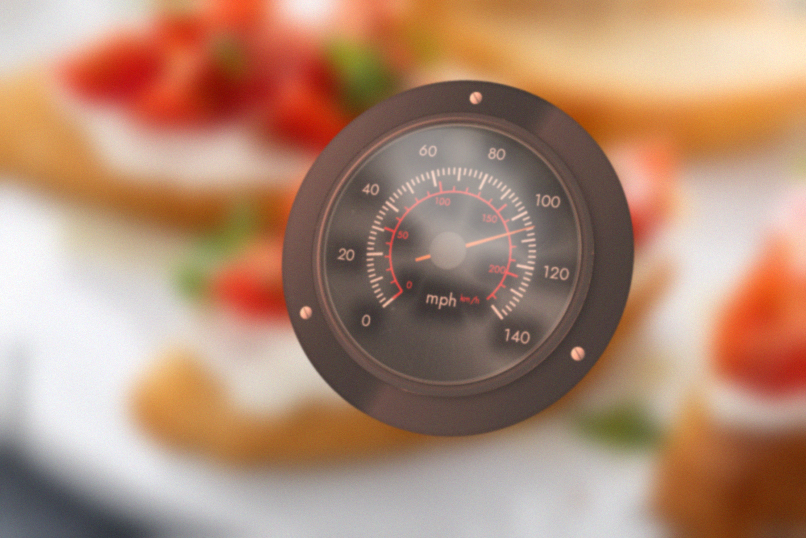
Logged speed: 106 mph
